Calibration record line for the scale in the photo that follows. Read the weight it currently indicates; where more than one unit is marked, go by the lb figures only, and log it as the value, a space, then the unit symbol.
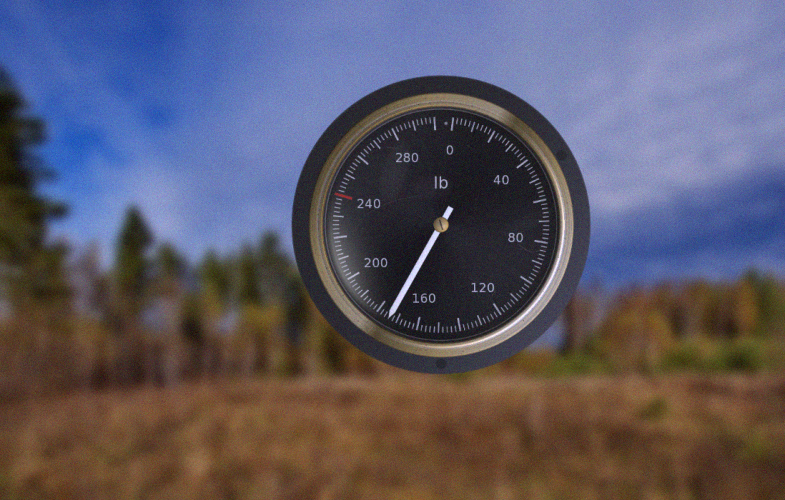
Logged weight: 174 lb
